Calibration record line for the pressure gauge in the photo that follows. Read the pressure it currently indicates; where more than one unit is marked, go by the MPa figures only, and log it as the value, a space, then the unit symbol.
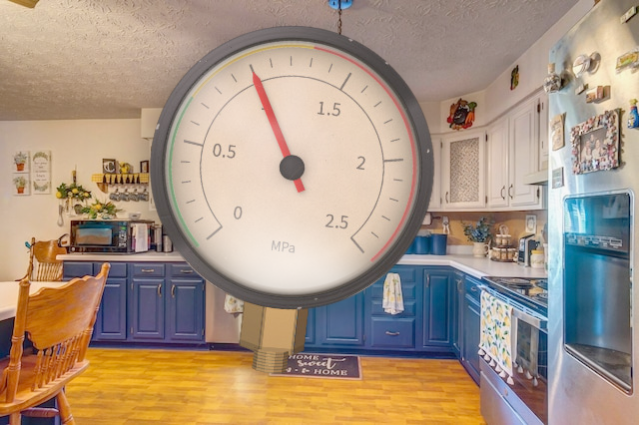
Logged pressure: 1 MPa
